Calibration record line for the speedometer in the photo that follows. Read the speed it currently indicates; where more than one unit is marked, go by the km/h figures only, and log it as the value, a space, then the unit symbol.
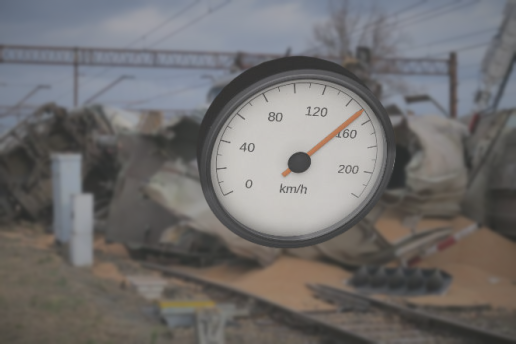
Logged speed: 150 km/h
